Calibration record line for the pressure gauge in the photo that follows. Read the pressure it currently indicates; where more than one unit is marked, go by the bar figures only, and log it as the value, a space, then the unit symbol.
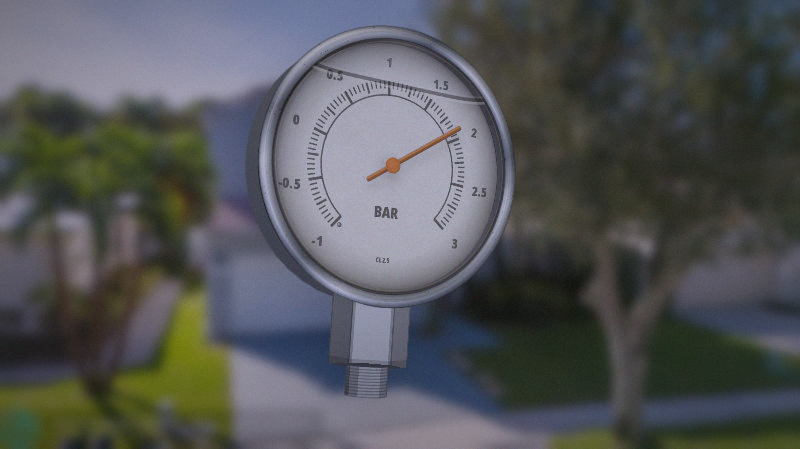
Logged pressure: 1.9 bar
